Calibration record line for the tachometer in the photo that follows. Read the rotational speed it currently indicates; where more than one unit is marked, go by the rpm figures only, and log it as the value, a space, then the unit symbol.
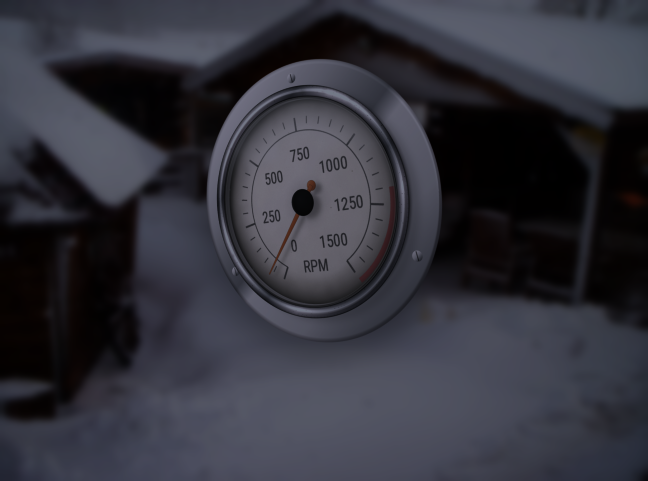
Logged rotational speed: 50 rpm
